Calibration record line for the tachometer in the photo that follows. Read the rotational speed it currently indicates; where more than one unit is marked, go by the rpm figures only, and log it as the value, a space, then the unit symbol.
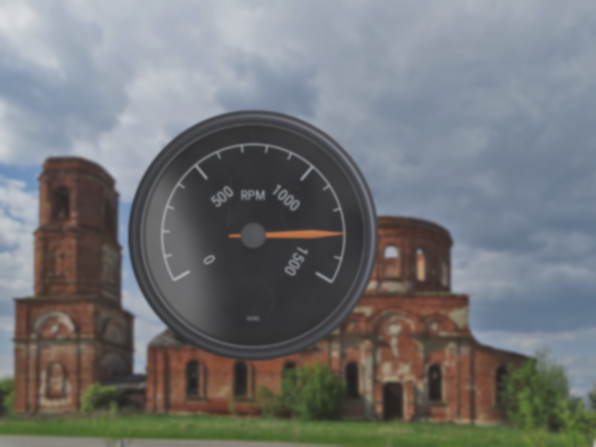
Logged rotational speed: 1300 rpm
